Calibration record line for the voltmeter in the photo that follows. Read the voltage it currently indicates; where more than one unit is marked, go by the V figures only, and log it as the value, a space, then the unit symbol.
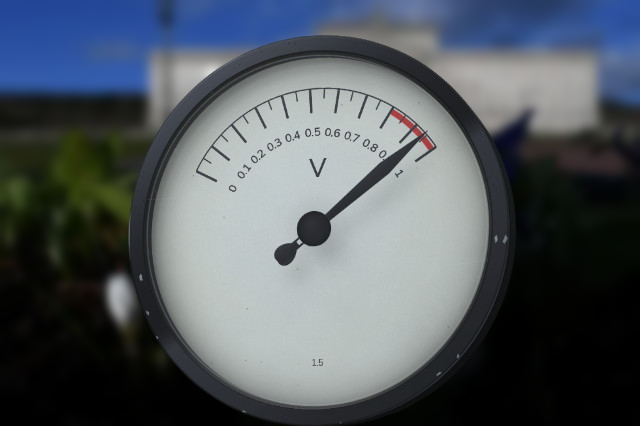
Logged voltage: 0.95 V
